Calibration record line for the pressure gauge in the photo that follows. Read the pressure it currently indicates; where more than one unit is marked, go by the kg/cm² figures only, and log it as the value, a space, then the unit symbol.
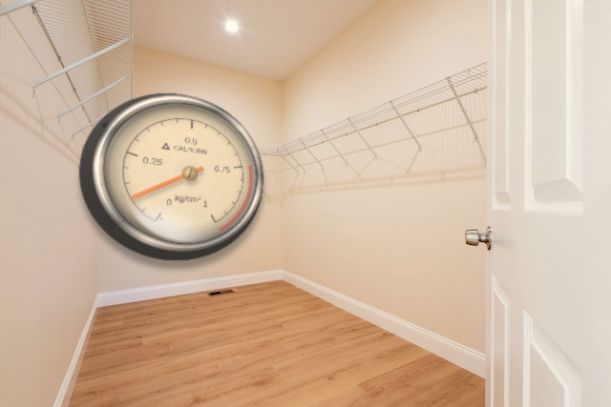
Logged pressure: 0.1 kg/cm²
